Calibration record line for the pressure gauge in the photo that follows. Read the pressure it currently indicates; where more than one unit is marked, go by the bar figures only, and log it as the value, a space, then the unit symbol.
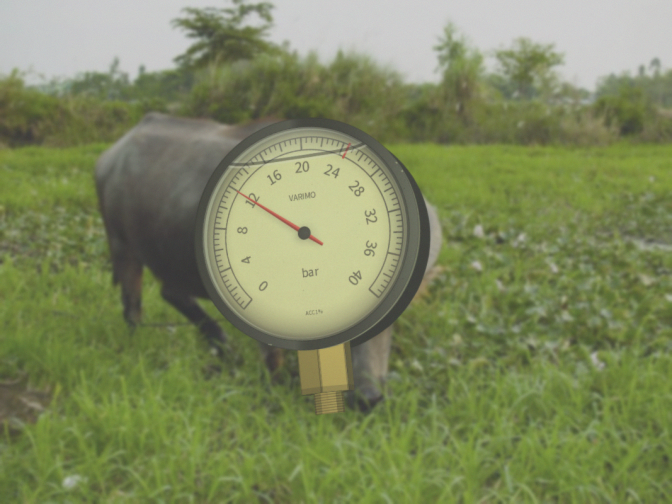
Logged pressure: 12 bar
